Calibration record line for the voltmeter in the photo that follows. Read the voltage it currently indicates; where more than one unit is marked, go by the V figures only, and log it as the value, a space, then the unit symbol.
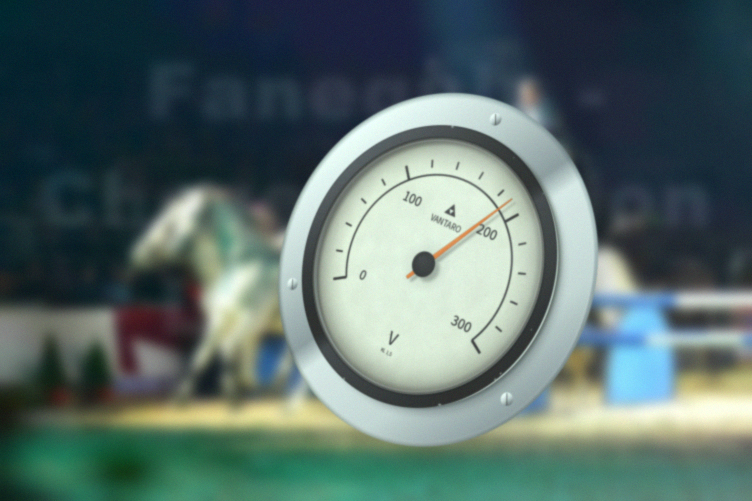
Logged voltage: 190 V
